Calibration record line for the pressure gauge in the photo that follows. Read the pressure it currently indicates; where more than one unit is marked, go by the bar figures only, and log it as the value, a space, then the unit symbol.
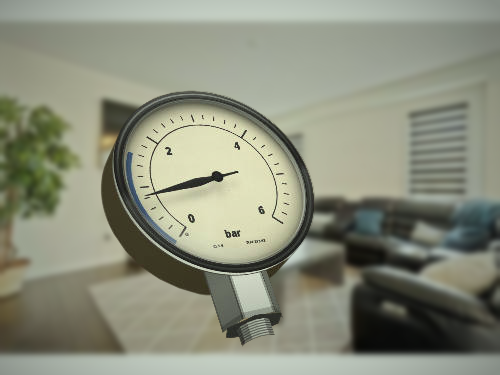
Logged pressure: 0.8 bar
